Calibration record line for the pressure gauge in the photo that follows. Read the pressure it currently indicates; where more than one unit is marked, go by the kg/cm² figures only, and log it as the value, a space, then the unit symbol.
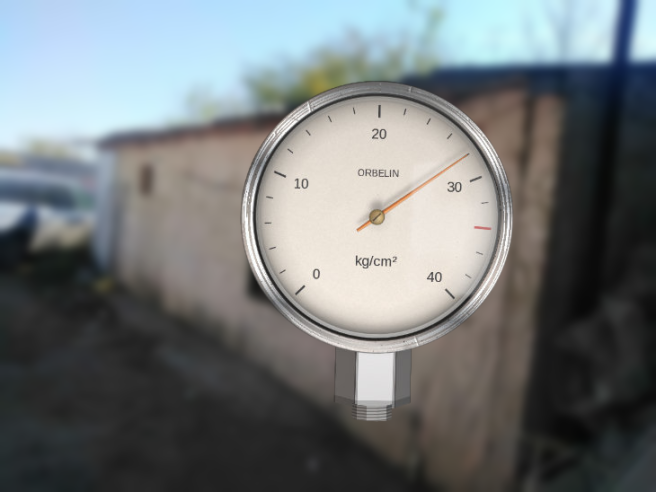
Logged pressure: 28 kg/cm²
